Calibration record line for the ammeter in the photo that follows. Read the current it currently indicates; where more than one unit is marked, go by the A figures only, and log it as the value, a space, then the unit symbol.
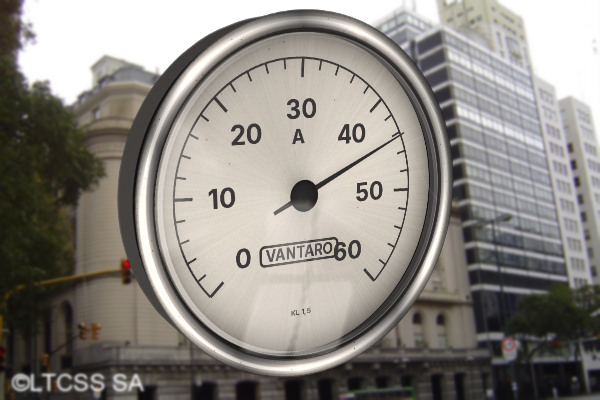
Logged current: 44 A
